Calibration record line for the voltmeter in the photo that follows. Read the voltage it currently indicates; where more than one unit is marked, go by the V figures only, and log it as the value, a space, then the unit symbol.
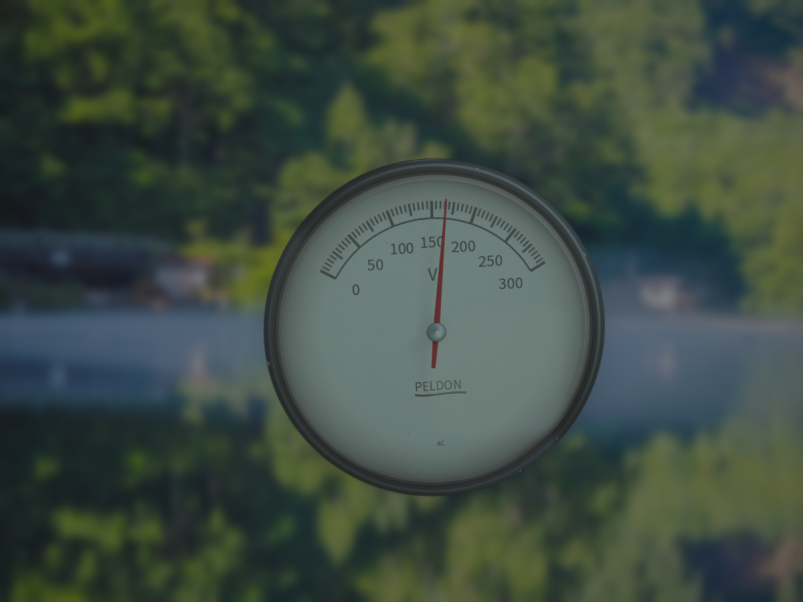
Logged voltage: 165 V
